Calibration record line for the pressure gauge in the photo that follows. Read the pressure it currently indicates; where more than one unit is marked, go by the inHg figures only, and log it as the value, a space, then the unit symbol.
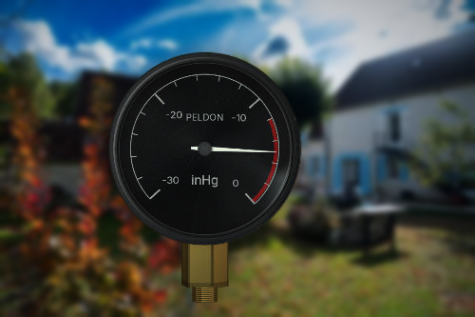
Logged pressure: -5 inHg
